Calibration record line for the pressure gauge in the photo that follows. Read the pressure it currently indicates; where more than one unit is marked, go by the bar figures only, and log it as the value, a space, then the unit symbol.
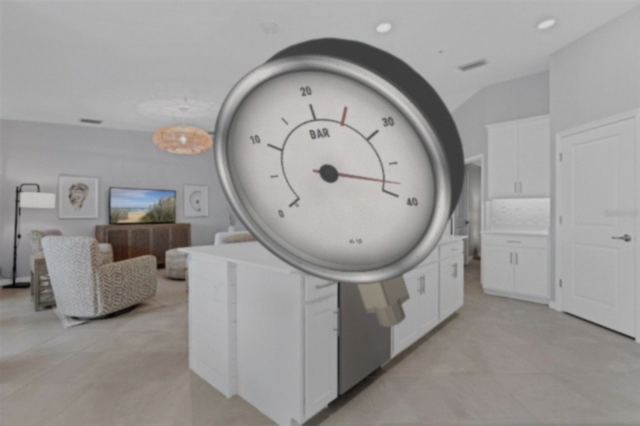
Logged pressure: 37.5 bar
